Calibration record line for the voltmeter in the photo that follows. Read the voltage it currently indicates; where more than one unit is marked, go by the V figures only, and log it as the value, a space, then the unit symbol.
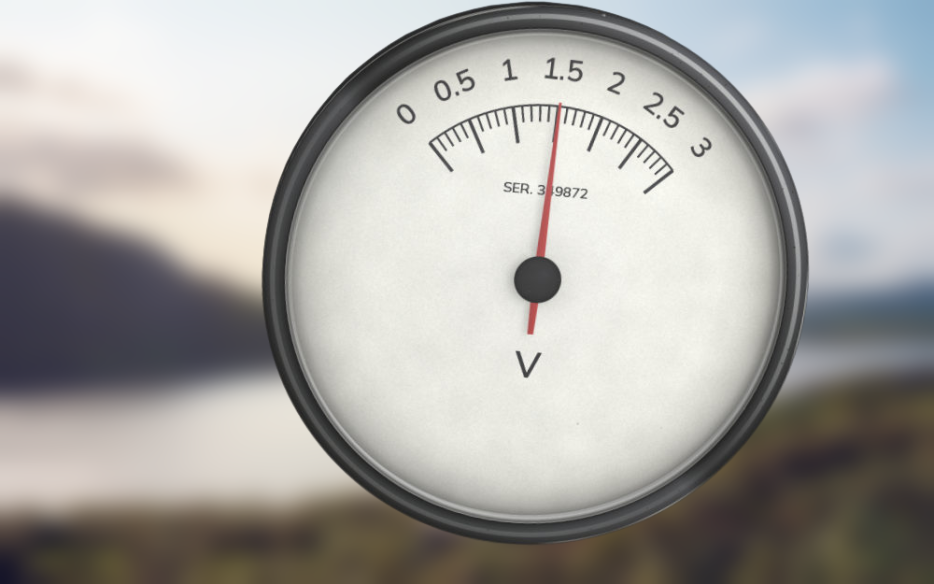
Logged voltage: 1.5 V
